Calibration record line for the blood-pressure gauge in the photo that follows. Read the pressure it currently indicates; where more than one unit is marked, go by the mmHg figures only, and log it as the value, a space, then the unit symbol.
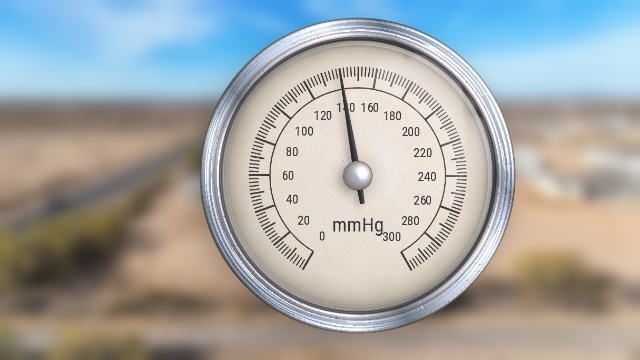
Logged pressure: 140 mmHg
